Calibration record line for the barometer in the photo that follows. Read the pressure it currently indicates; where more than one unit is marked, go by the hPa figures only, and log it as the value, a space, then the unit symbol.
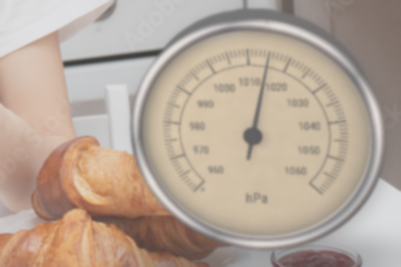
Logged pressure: 1015 hPa
